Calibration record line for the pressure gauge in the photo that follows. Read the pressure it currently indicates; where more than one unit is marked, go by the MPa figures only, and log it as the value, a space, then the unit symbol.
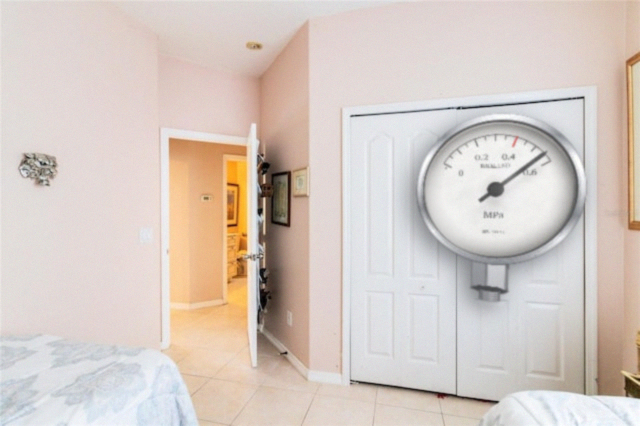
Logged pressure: 0.55 MPa
